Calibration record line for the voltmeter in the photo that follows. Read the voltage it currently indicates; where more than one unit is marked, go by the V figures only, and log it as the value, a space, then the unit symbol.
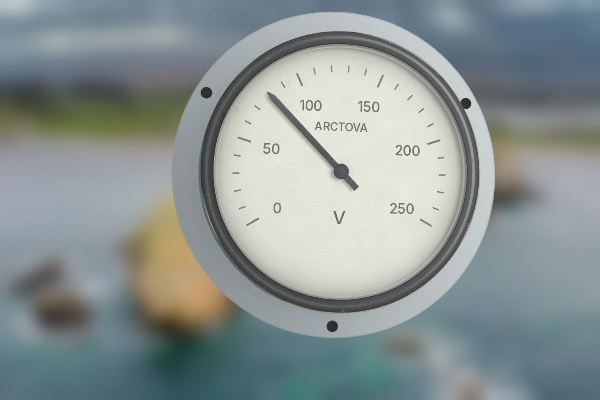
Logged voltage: 80 V
